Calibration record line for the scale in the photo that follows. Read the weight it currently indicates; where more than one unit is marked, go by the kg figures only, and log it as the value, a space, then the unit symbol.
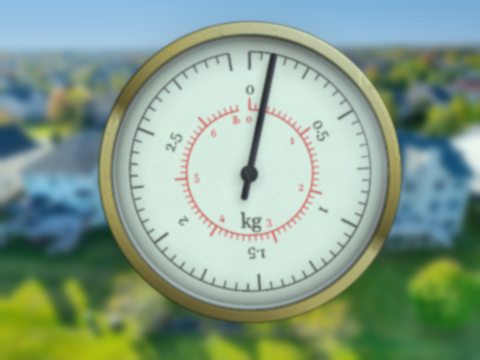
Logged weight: 0.1 kg
